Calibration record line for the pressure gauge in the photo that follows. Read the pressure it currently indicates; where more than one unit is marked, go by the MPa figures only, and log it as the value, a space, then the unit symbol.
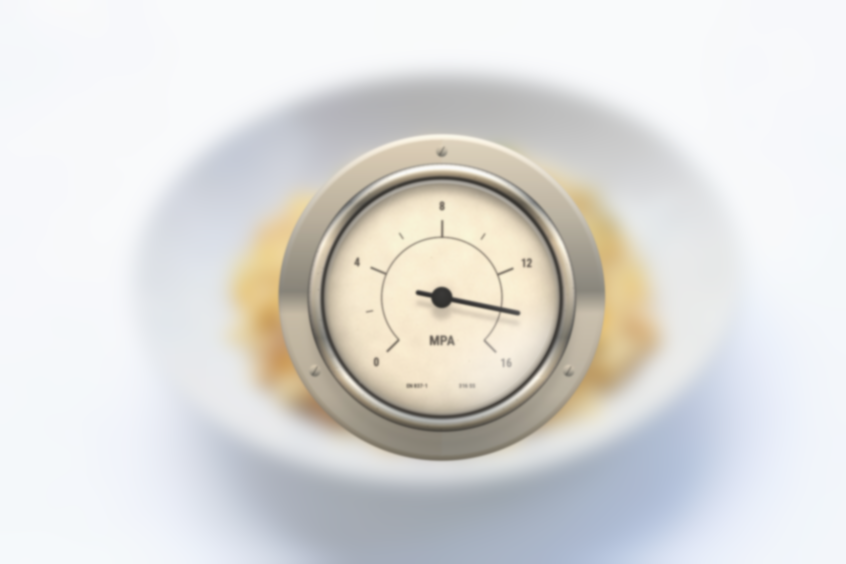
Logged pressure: 14 MPa
